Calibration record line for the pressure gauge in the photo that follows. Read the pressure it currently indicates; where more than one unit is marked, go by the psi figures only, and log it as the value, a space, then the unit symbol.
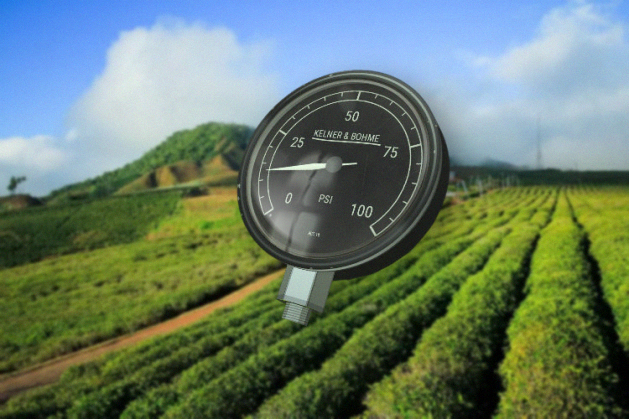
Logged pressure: 12.5 psi
